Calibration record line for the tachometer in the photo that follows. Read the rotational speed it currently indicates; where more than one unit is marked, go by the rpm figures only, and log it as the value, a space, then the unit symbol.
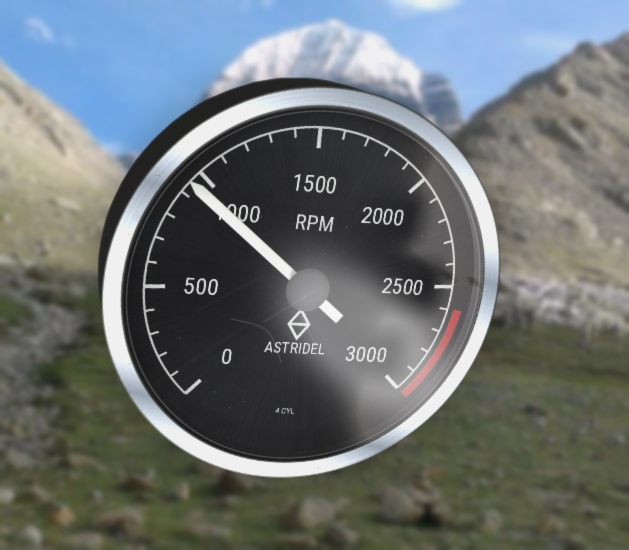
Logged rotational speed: 950 rpm
